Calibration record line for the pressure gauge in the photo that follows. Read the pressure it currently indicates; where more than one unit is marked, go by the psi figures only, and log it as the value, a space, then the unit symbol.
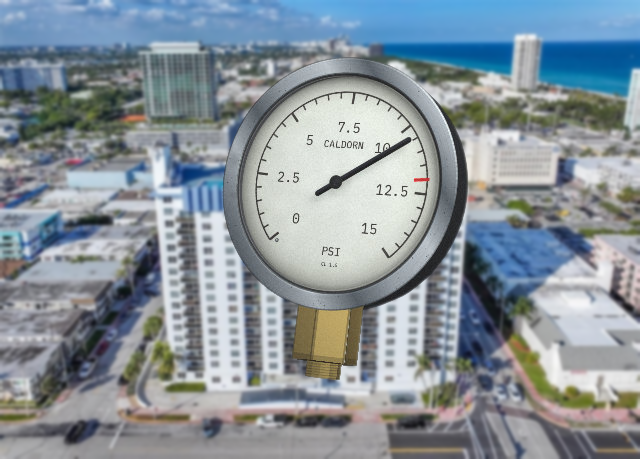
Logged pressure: 10.5 psi
